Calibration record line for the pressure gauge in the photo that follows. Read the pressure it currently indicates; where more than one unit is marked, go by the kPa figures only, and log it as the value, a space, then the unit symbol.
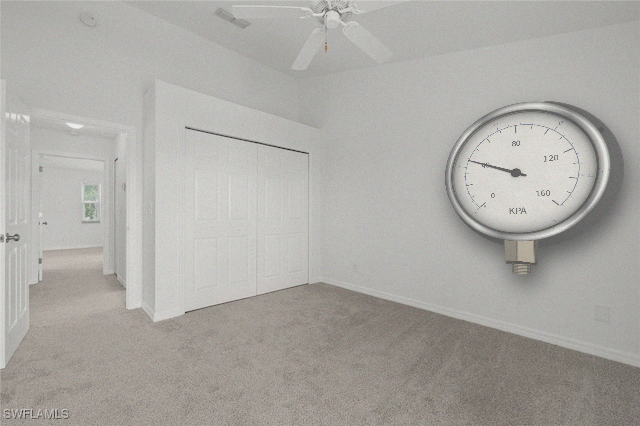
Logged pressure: 40 kPa
